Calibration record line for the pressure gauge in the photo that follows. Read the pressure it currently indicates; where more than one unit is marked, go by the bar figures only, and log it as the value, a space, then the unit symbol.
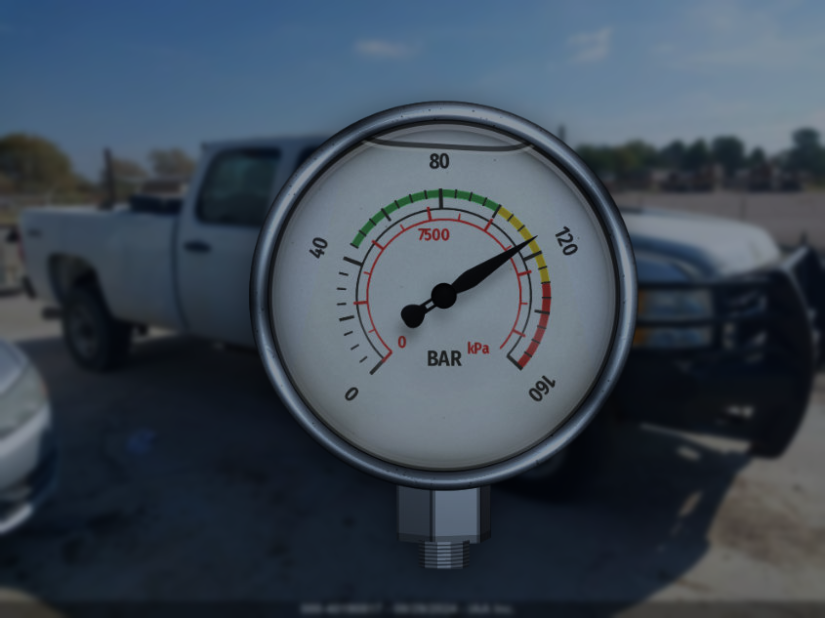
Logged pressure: 115 bar
